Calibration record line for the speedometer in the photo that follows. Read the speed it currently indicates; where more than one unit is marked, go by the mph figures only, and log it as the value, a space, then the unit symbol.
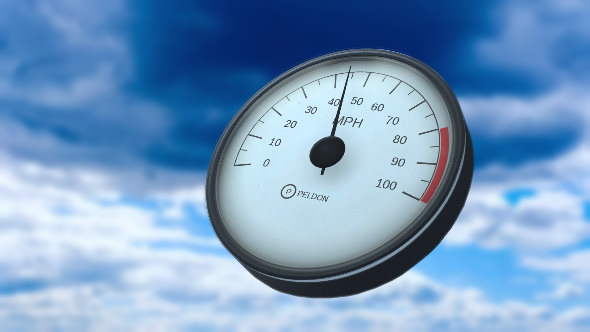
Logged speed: 45 mph
